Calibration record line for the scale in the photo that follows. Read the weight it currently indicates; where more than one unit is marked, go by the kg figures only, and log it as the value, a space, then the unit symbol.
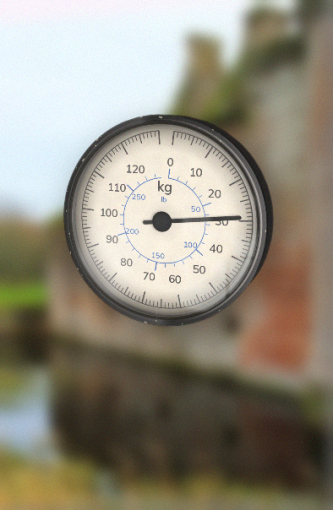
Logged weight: 29 kg
